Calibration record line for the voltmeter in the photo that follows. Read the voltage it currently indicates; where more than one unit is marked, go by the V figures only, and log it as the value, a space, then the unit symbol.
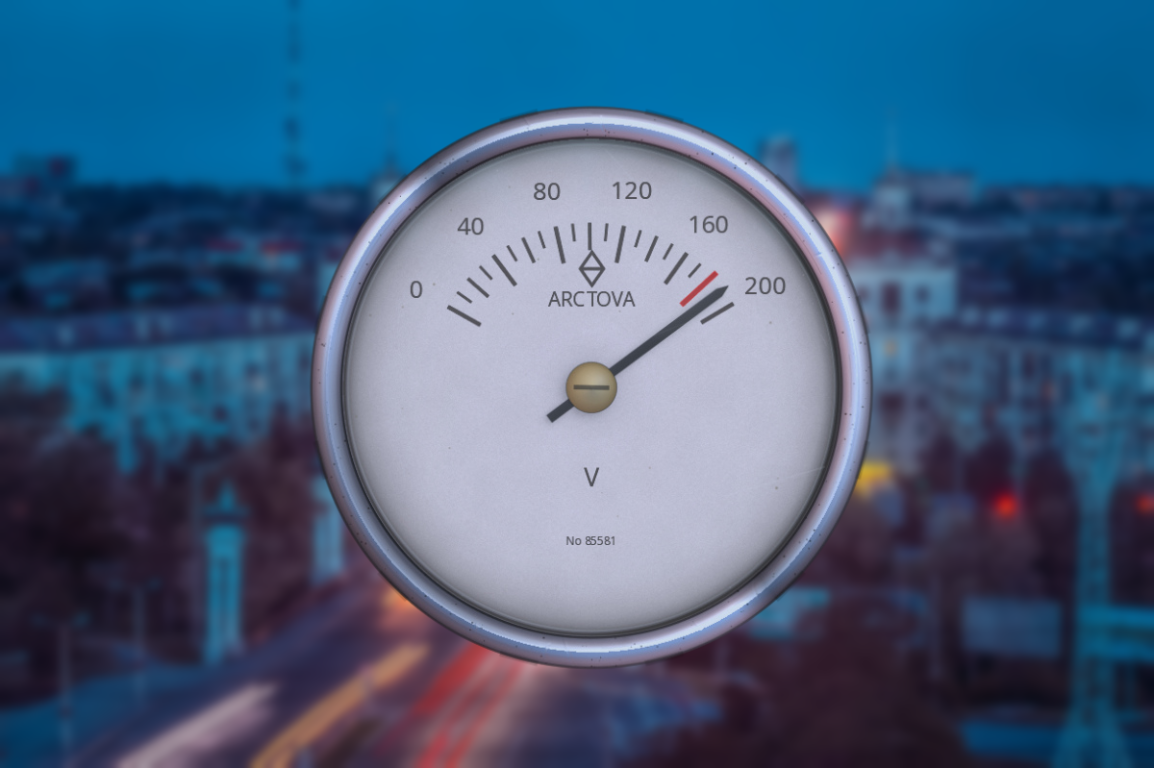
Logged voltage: 190 V
